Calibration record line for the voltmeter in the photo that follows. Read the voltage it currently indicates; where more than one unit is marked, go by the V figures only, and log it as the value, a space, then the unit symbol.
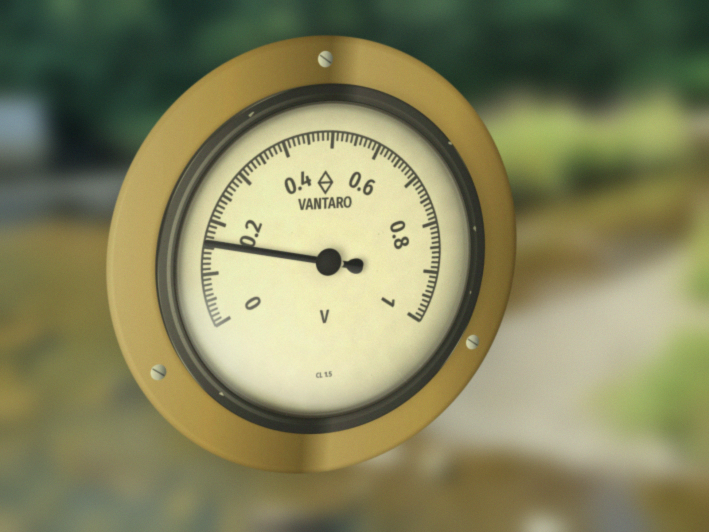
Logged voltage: 0.16 V
